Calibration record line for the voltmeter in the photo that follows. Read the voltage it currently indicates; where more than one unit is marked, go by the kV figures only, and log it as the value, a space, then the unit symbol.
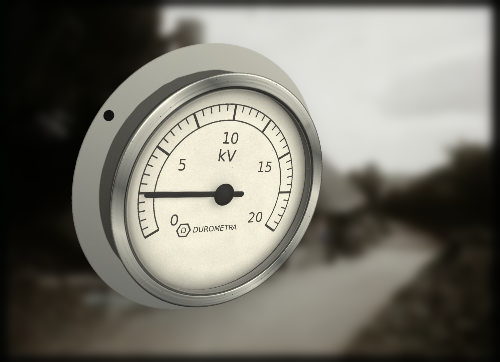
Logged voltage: 2.5 kV
